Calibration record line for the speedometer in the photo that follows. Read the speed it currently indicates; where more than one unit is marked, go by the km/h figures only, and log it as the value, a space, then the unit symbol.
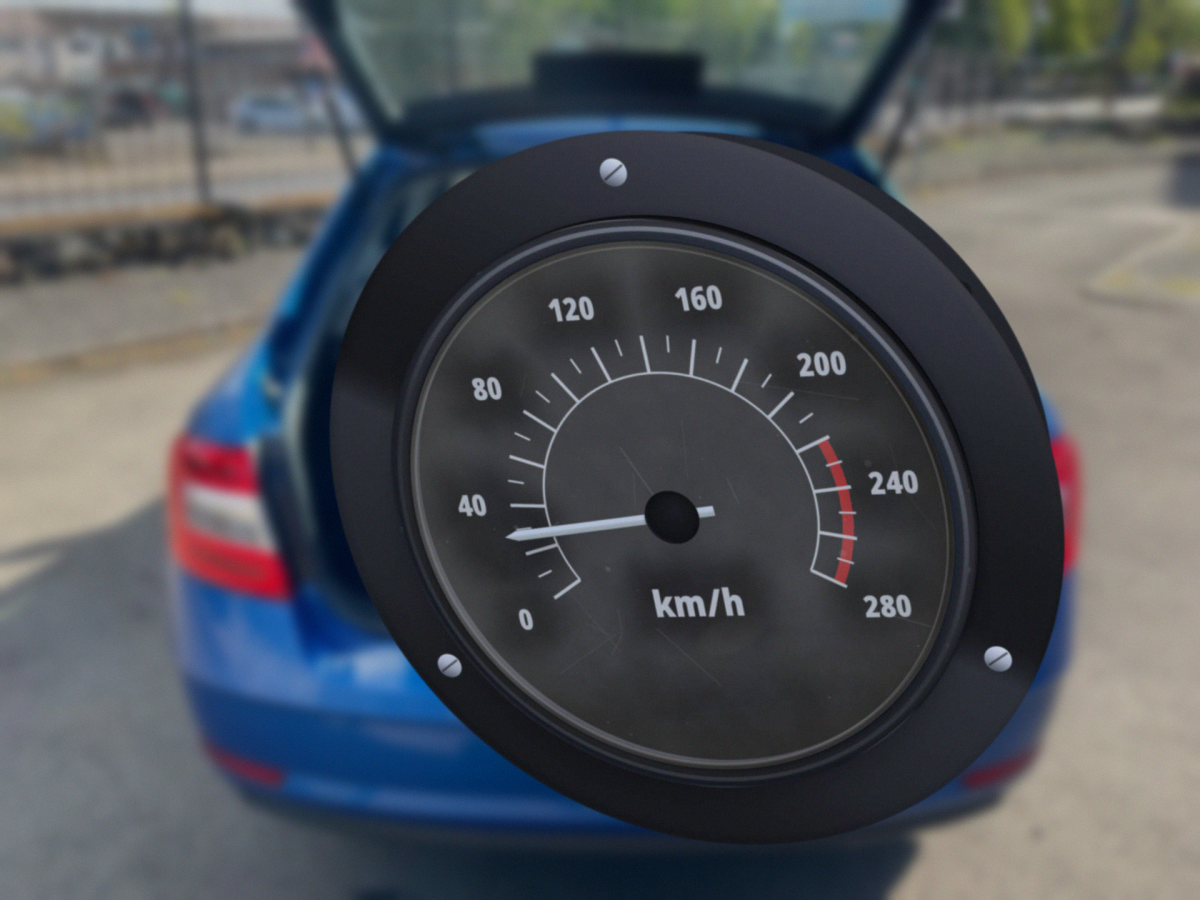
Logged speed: 30 km/h
